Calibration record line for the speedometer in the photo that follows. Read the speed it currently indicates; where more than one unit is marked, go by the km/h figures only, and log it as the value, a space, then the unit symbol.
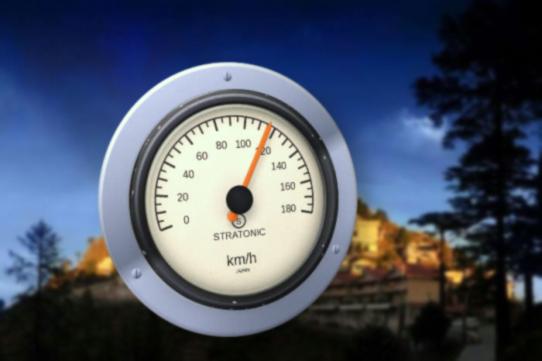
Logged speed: 115 km/h
